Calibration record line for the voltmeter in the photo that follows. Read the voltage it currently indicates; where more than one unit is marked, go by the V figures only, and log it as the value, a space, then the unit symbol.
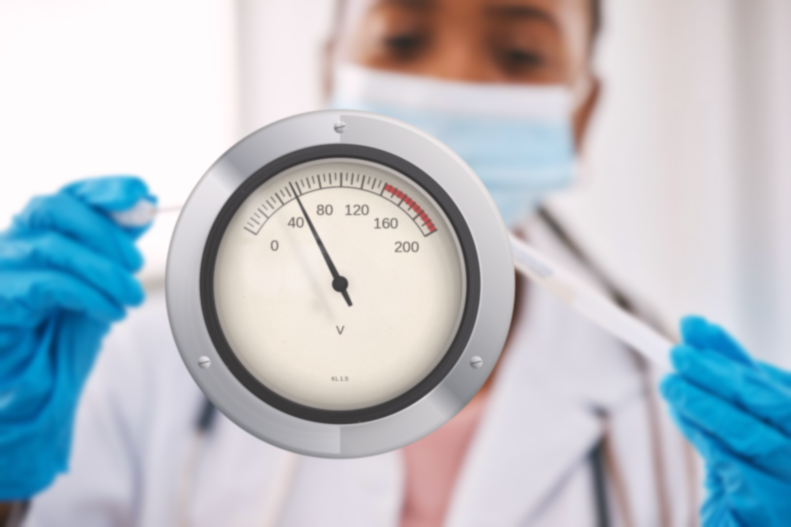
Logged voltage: 55 V
